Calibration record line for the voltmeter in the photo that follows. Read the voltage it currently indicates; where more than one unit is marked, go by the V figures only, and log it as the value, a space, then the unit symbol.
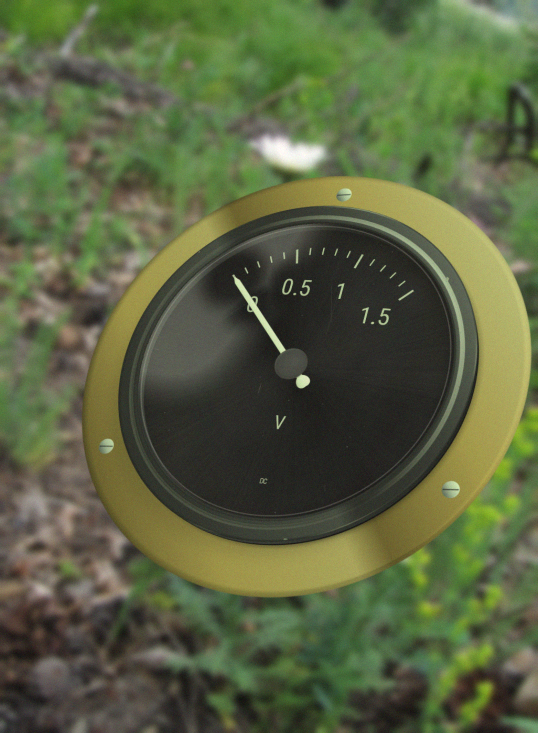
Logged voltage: 0 V
